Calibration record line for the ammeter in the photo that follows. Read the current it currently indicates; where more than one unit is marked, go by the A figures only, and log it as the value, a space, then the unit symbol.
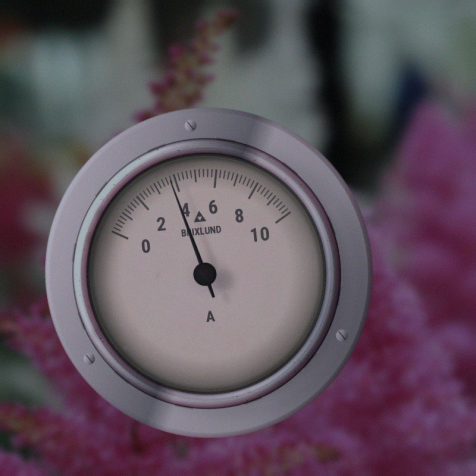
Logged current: 3.8 A
